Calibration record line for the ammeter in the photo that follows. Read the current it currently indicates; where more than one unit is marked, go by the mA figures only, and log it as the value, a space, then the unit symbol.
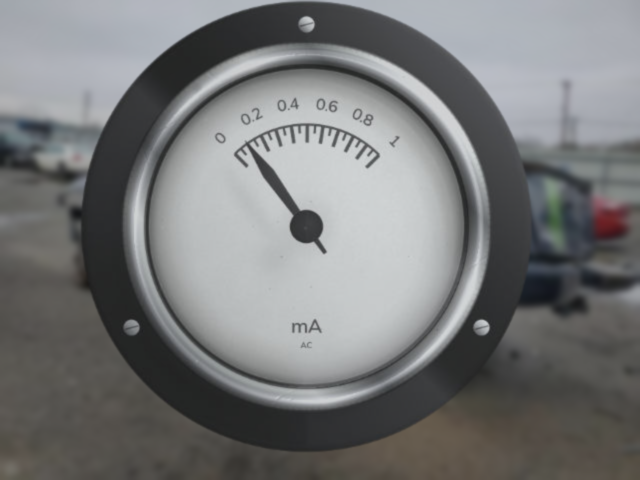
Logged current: 0.1 mA
